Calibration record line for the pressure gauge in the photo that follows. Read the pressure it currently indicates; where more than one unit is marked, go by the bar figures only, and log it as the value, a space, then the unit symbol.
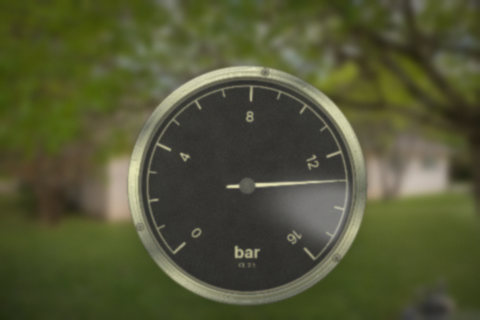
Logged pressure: 13 bar
